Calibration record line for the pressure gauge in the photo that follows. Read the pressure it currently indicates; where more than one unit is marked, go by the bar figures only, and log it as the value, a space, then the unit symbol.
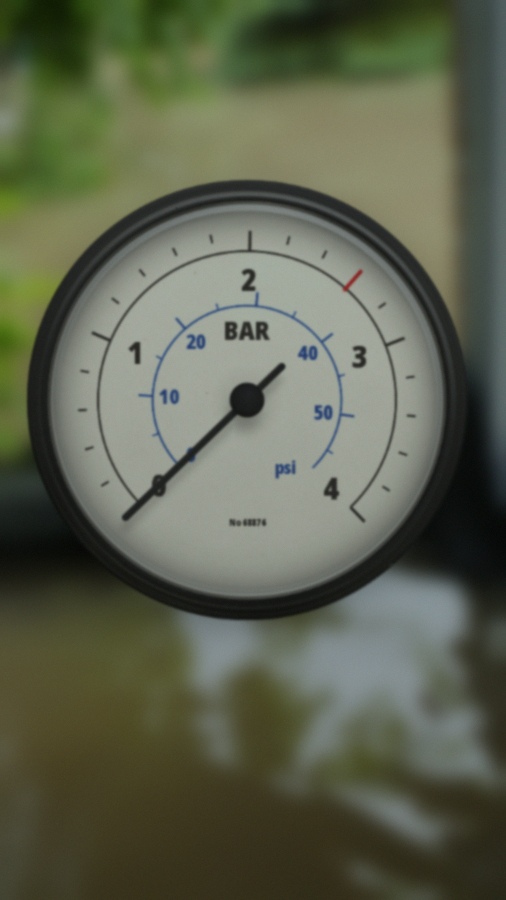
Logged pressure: 0 bar
